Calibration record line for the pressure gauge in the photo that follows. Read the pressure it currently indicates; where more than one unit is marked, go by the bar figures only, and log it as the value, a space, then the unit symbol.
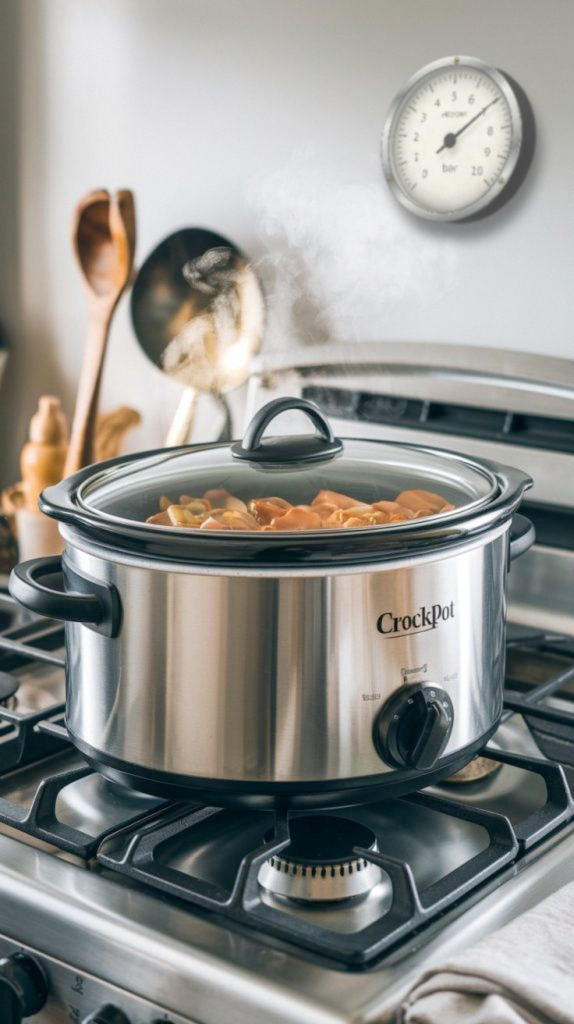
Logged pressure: 7 bar
